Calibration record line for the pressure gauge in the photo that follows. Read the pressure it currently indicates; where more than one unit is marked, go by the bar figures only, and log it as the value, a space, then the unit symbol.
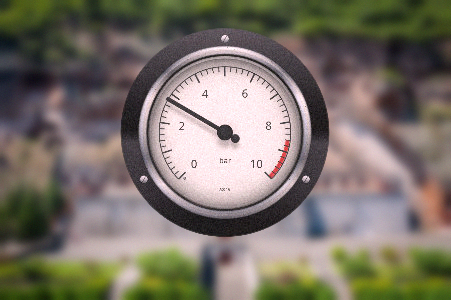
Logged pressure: 2.8 bar
